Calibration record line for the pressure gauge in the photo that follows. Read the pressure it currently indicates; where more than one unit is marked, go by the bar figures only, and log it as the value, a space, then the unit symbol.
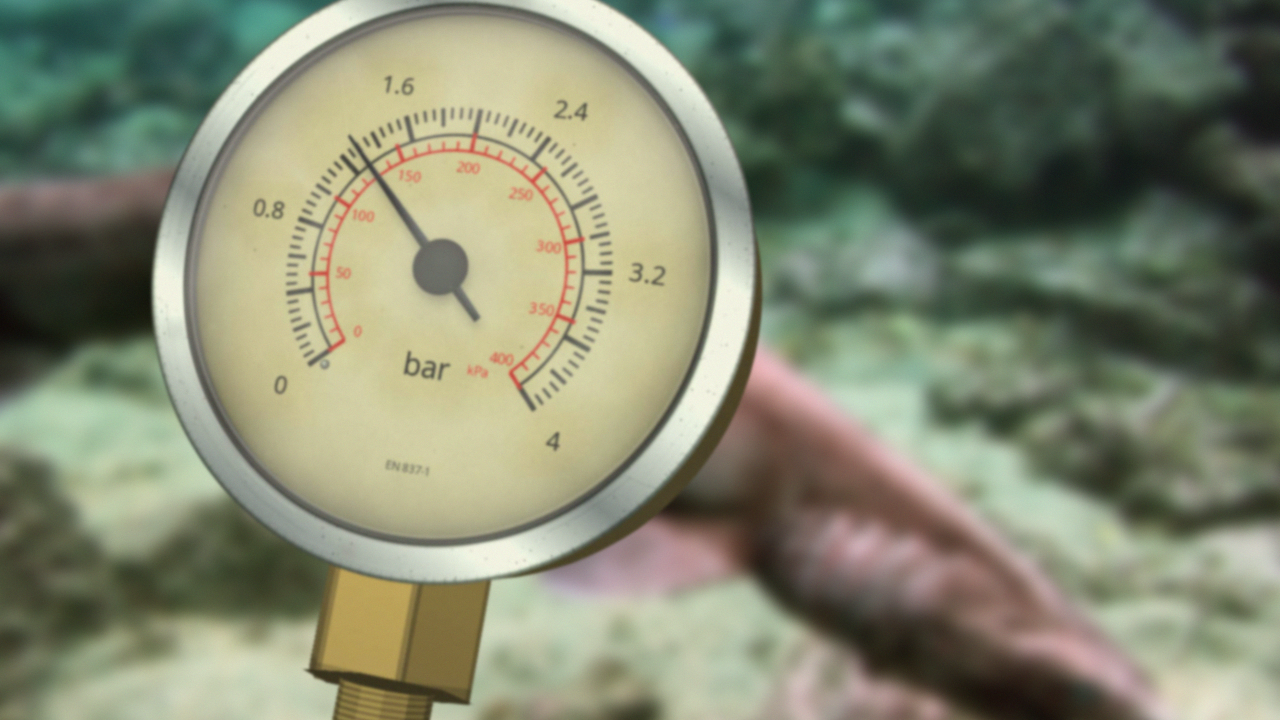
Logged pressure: 1.3 bar
